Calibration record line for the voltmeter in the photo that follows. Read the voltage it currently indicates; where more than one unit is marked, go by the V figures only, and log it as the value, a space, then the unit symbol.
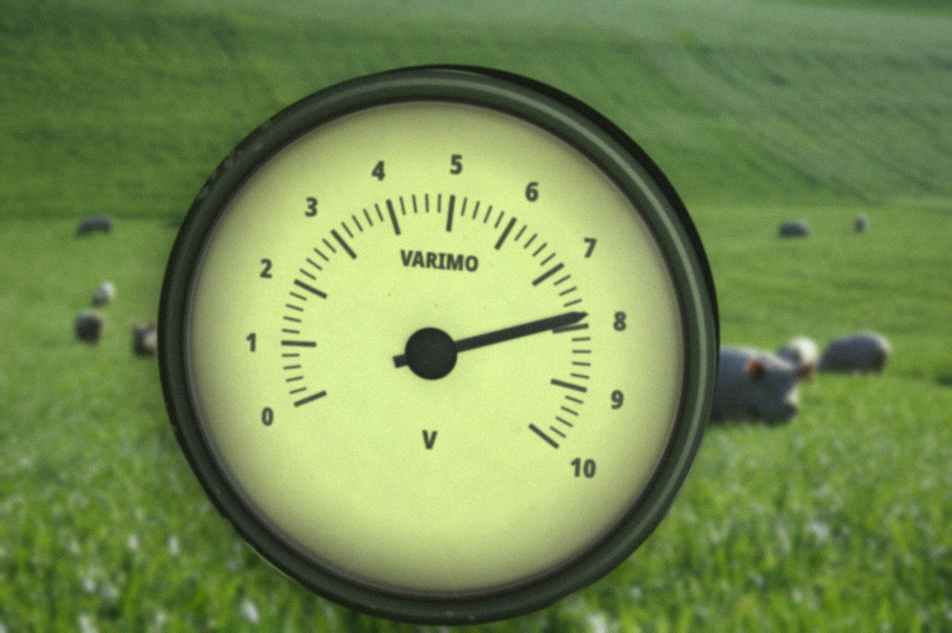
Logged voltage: 7.8 V
